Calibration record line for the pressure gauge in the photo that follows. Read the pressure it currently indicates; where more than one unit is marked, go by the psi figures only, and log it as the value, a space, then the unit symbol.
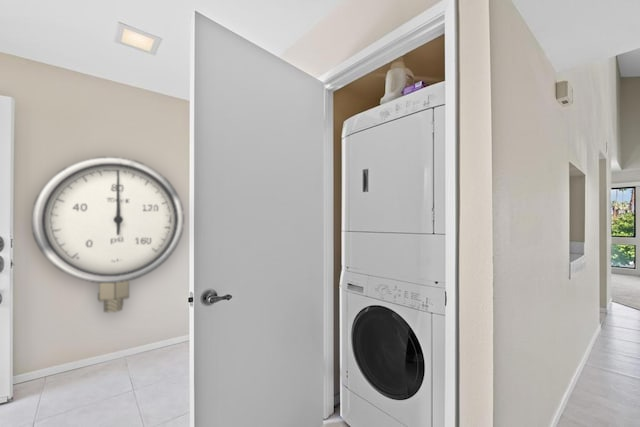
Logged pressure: 80 psi
